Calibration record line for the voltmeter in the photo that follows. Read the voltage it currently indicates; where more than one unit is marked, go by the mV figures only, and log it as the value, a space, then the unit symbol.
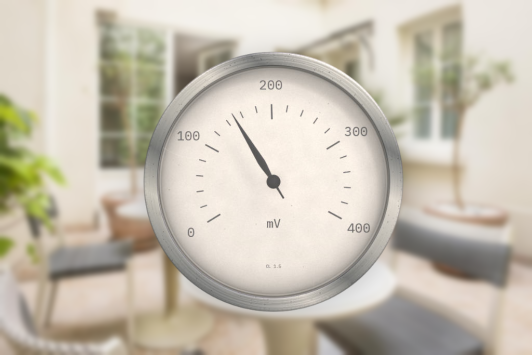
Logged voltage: 150 mV
